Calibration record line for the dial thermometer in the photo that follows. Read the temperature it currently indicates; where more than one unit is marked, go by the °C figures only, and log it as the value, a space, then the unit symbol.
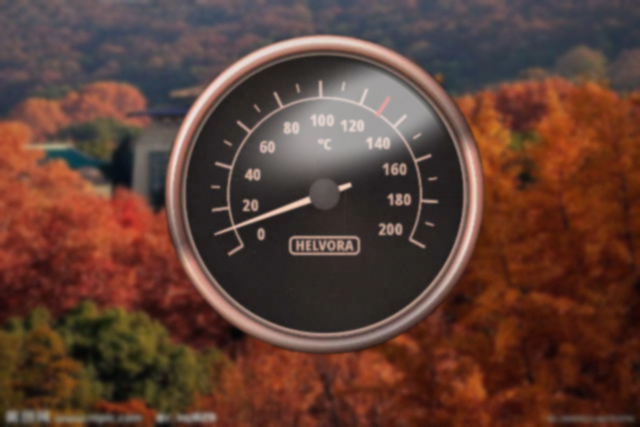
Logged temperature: 10 °C
